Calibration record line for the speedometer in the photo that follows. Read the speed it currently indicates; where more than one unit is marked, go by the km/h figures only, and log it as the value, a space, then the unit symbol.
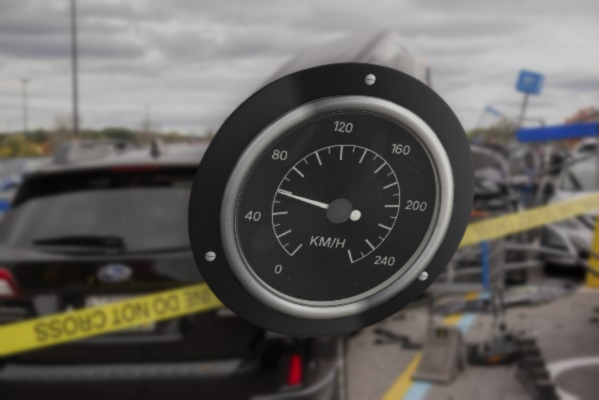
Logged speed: 60 km/h
